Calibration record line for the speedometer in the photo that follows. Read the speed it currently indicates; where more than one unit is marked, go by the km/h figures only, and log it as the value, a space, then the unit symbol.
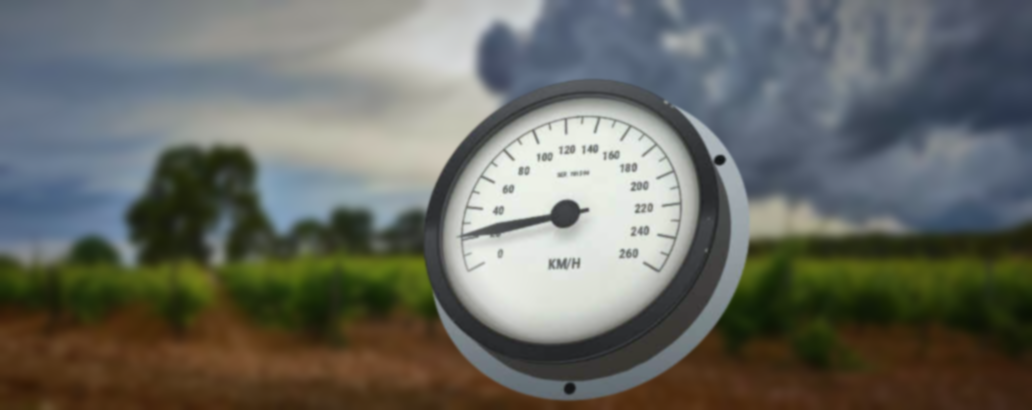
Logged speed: 20 km/h
